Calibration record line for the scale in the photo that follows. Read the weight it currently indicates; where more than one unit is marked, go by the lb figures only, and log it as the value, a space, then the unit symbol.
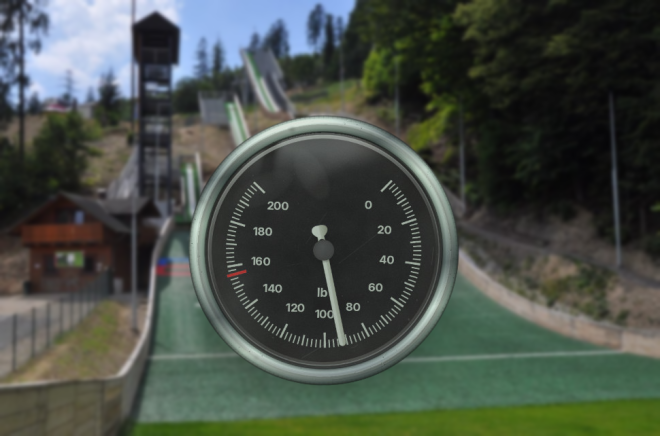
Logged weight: 92 lb
